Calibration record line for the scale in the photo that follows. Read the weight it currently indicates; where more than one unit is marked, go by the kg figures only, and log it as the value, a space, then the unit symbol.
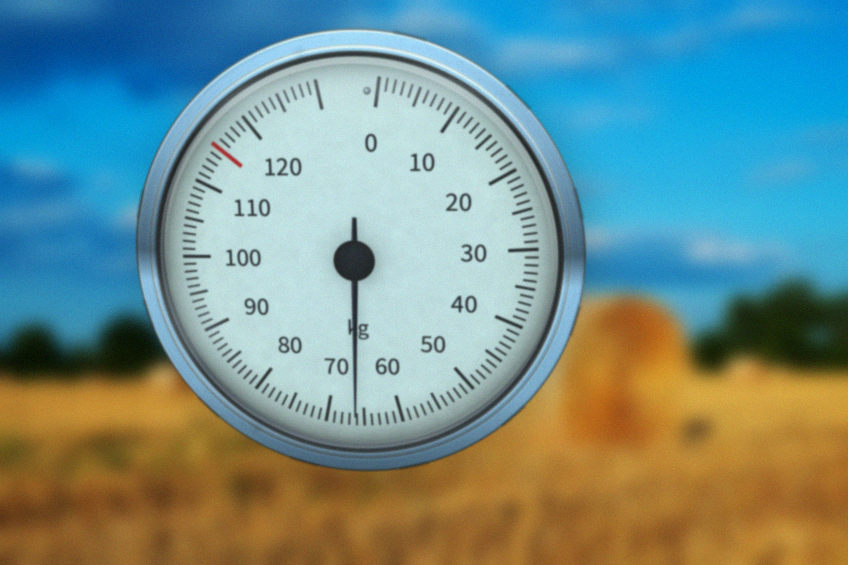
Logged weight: 66 kg
